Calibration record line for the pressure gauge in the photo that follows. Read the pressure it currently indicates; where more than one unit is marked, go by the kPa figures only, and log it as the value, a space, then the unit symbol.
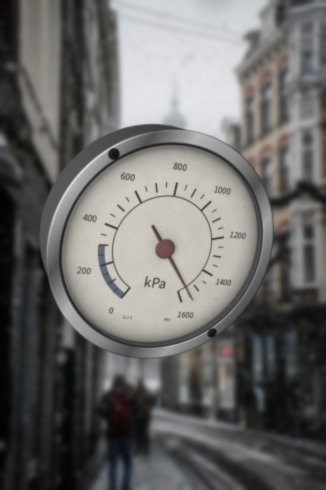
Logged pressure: 1550 kPa
